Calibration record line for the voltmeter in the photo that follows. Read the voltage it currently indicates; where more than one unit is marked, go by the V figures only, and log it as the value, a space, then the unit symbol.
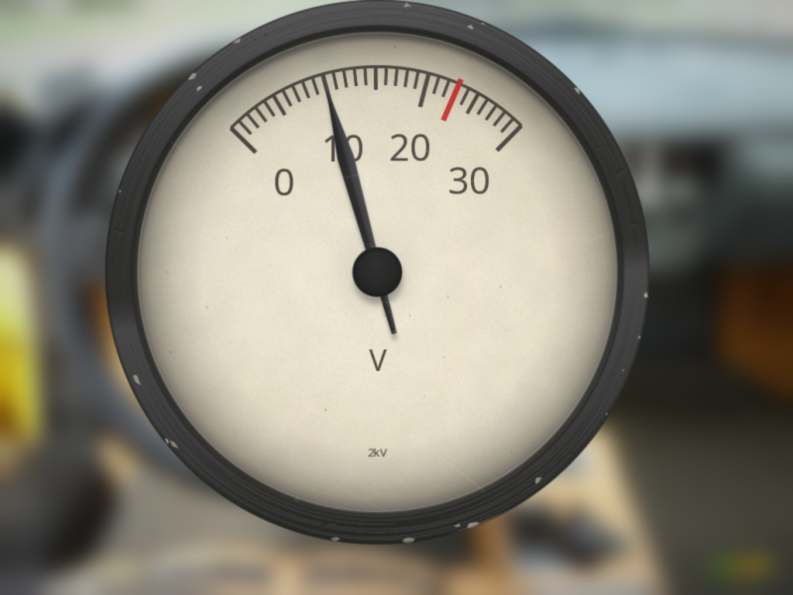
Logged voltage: 10 V
